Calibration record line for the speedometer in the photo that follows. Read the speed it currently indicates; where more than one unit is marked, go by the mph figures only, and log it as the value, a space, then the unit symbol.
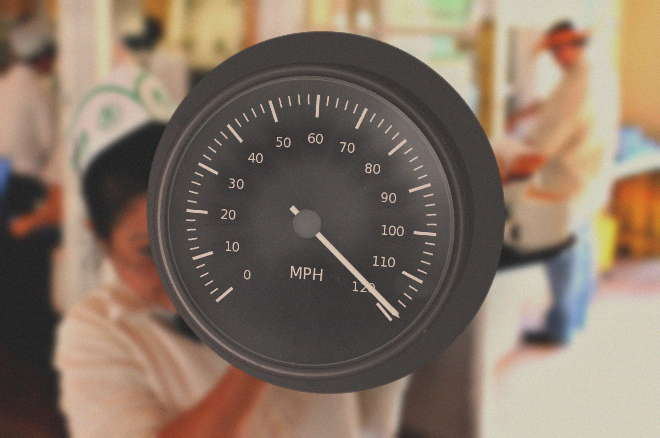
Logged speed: 118 mph
